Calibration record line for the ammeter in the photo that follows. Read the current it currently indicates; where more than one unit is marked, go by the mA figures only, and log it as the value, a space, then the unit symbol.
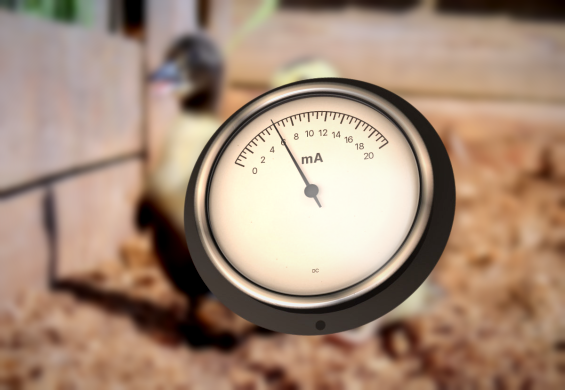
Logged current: 6 mA
